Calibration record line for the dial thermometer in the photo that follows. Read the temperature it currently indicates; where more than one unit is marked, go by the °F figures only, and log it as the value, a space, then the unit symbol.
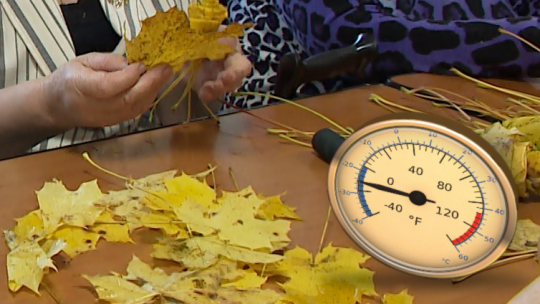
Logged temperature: -12 °F
